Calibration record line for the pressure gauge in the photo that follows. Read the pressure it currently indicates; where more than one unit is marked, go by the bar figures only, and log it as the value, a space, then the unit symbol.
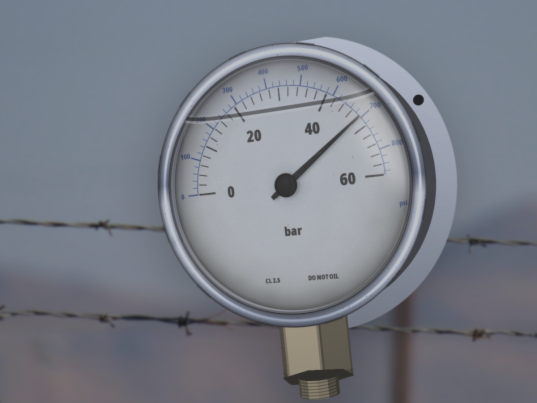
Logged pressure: 48 bar
